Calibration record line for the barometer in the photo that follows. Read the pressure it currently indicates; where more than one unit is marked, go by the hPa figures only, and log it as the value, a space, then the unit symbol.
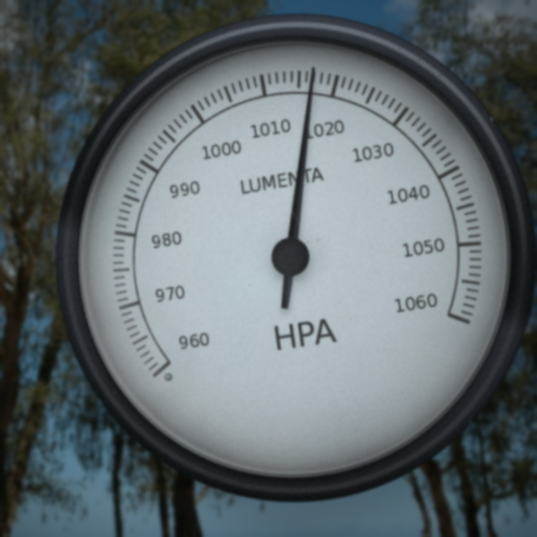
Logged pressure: 1017 hPa
